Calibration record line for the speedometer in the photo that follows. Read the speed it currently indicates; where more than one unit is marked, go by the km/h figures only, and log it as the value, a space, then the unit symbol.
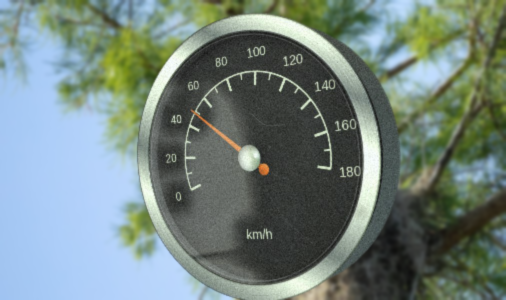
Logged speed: 50 km/h
